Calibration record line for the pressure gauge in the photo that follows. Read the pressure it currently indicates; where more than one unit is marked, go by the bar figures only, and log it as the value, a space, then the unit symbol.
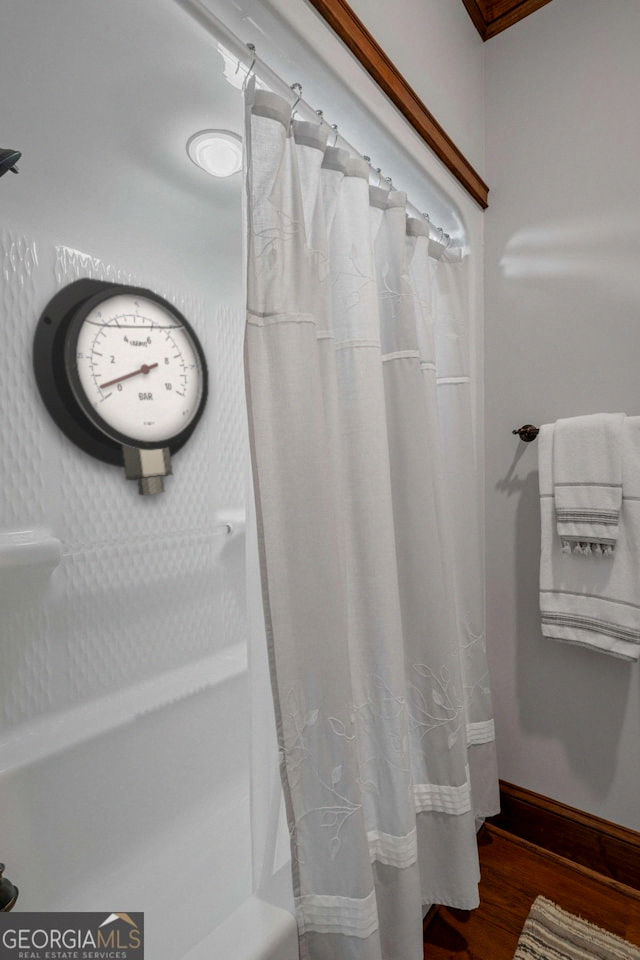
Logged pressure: 0.5 bar
